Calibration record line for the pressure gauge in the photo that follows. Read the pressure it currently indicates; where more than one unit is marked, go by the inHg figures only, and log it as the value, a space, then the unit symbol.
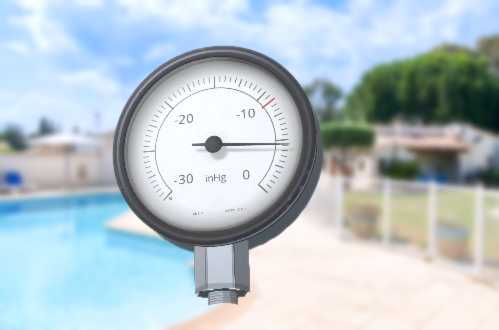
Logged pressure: -4.5 inHg
